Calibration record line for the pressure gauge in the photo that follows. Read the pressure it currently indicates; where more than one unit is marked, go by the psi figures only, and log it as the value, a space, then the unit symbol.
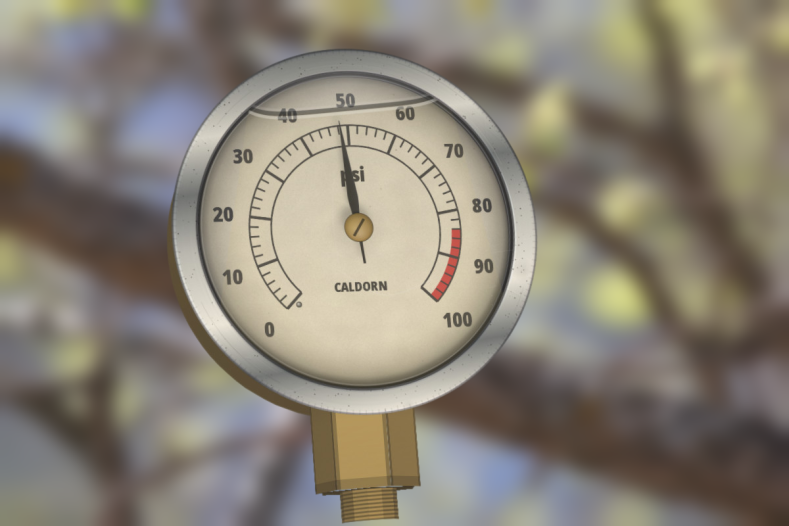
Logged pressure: 48 psi
